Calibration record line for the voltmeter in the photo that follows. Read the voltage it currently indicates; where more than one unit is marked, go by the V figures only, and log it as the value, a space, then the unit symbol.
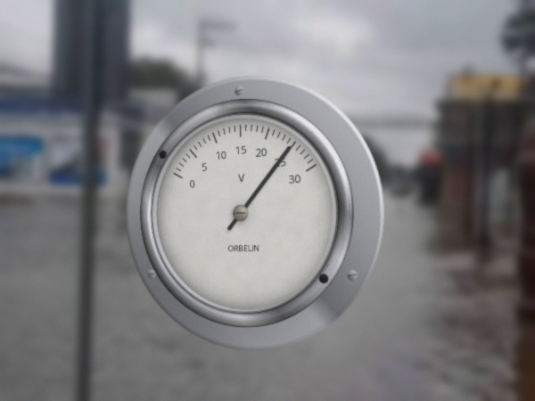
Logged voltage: 25 V
